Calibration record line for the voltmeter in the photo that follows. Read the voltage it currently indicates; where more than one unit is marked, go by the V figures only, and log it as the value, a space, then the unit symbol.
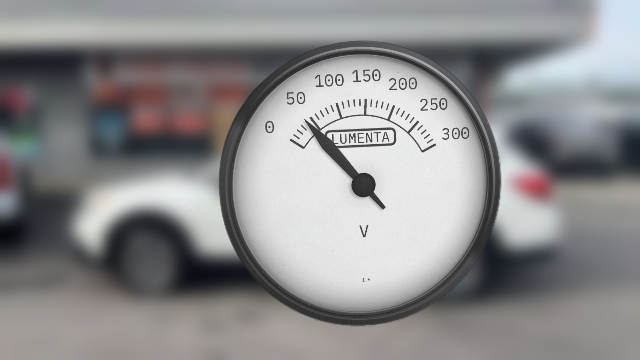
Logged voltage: 40 V
